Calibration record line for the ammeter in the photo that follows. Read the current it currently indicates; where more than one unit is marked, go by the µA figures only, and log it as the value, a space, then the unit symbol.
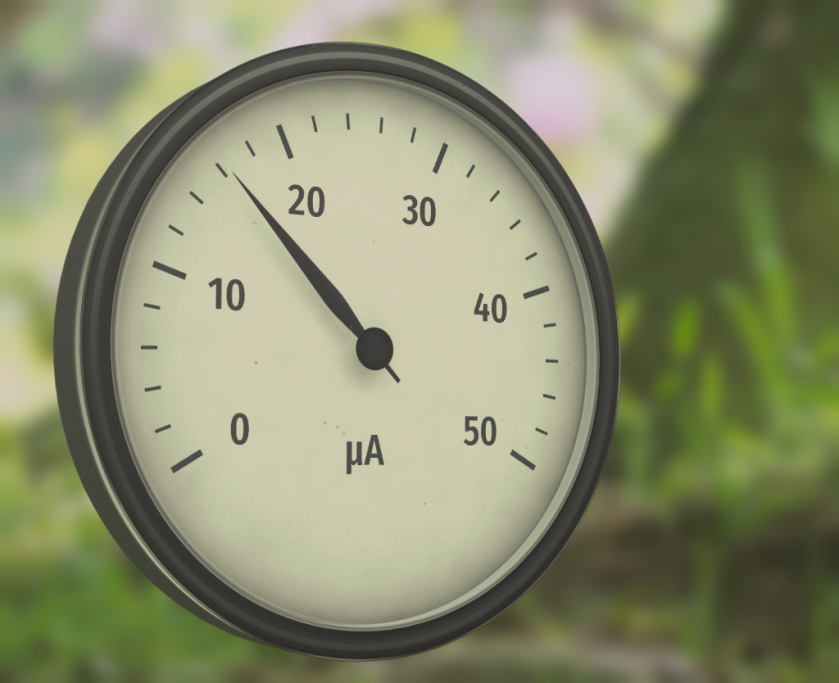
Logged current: 16 µA
